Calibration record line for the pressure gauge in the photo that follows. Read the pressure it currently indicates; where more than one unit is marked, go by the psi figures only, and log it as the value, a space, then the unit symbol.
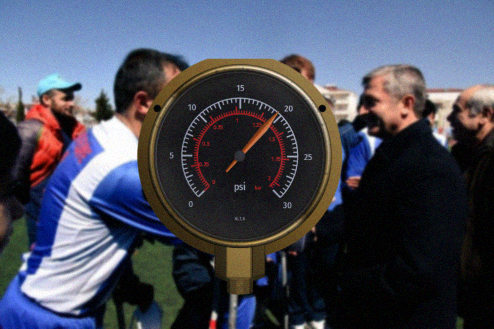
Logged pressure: 19.5 psi
